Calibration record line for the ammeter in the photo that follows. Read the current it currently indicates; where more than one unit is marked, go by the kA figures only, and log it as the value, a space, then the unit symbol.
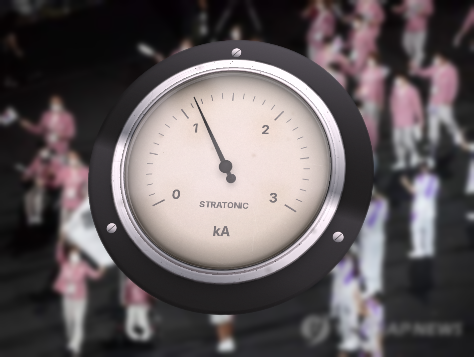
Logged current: 1.15 kA
